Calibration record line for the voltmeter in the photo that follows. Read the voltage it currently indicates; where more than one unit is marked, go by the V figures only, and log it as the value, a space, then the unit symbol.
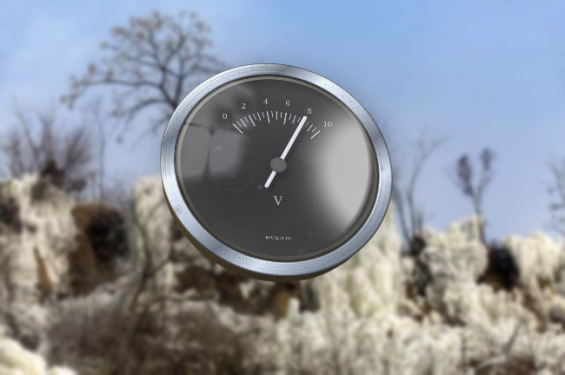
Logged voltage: 8 V
